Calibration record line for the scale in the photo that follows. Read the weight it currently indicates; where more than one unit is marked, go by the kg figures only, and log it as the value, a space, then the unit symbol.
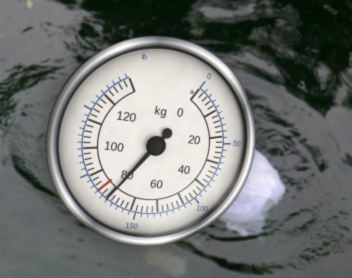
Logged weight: 80 kg
